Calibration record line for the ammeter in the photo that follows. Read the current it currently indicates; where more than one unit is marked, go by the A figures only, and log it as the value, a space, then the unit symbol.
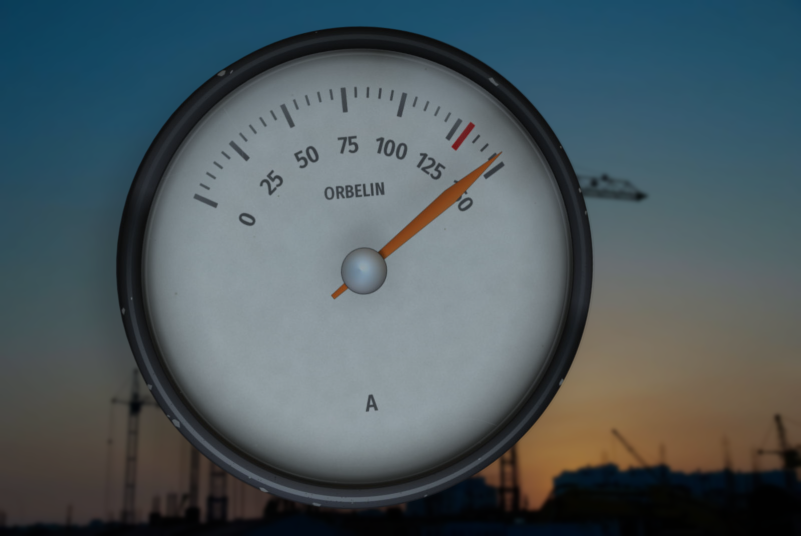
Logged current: 145 A
